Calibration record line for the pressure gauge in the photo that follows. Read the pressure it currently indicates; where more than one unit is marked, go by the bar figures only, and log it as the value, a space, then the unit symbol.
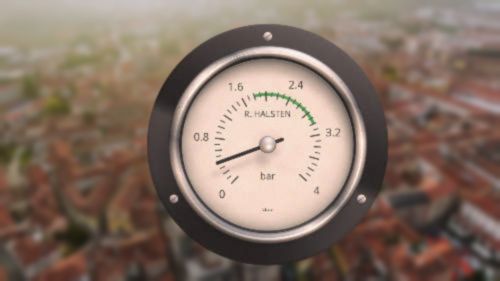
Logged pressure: 0.4 bar
